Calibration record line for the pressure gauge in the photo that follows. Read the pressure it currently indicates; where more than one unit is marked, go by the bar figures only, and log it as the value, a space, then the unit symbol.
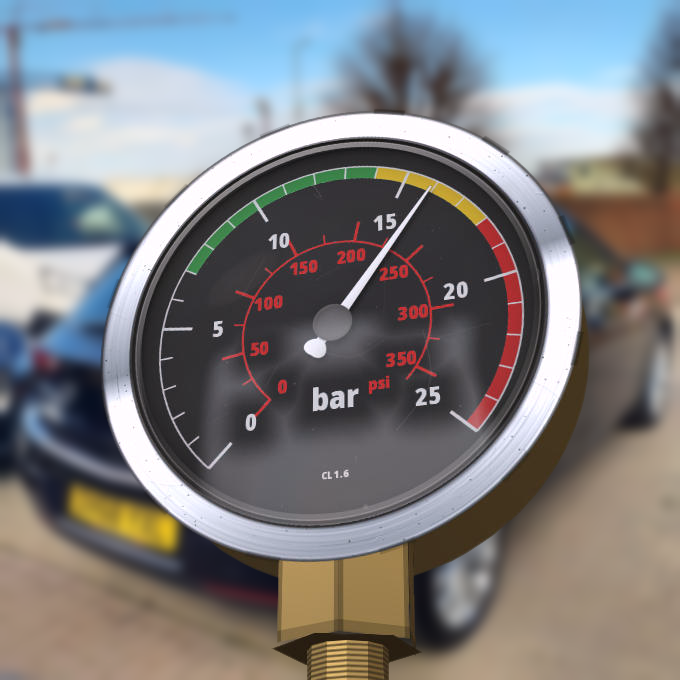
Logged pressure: 16 bar
